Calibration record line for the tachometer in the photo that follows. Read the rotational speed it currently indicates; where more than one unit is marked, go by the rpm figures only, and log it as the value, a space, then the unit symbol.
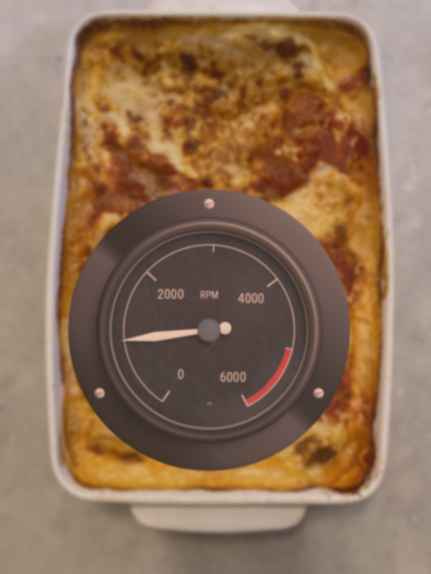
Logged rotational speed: 1000 rpm
